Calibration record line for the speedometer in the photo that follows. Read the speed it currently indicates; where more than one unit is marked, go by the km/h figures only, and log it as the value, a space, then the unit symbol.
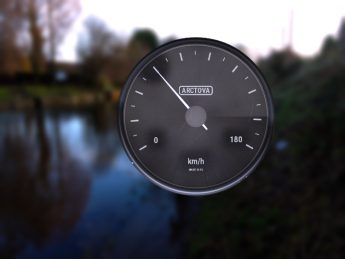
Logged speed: 60 km/h
